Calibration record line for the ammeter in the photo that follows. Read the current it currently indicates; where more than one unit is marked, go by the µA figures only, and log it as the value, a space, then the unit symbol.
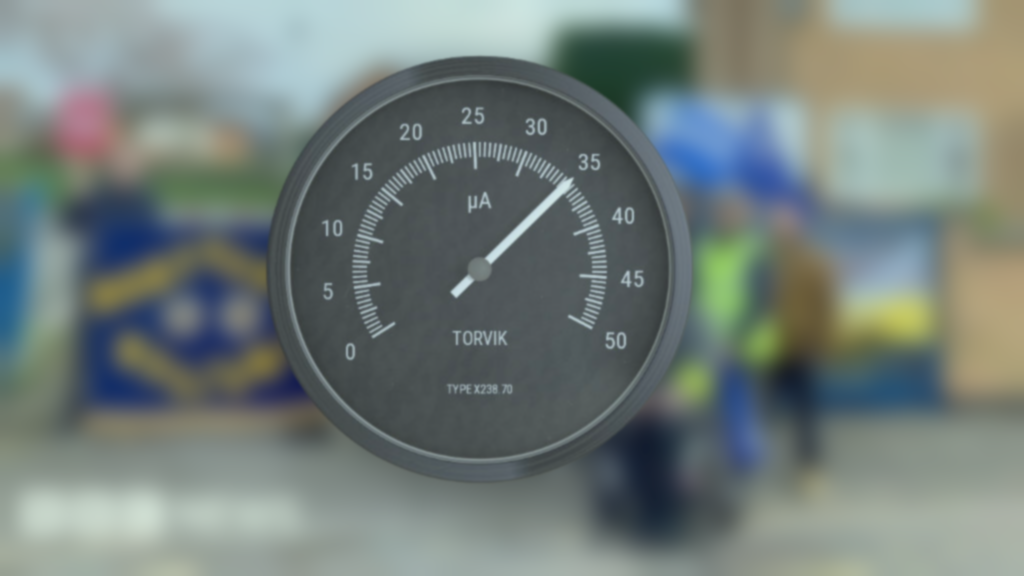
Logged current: 35 µA
